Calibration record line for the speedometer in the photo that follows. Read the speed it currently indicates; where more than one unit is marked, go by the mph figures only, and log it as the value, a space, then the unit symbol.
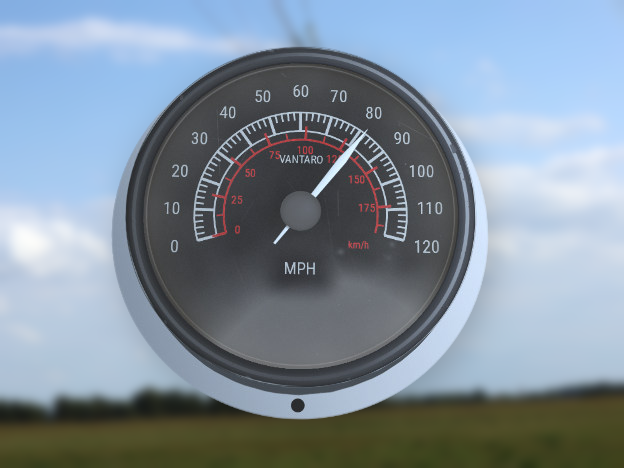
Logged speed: 82 mph
